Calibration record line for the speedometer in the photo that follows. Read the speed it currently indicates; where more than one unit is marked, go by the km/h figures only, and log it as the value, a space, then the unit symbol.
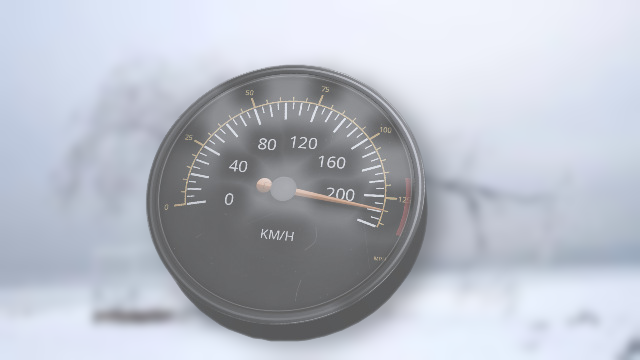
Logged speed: 210 km/h
